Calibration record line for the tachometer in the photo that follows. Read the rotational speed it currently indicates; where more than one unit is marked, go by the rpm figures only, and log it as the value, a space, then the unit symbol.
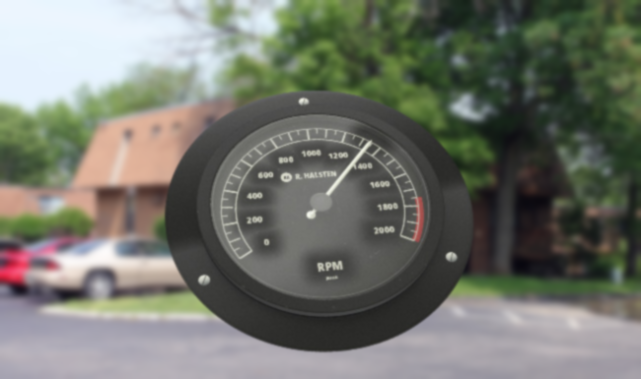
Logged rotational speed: 1350 rpm
